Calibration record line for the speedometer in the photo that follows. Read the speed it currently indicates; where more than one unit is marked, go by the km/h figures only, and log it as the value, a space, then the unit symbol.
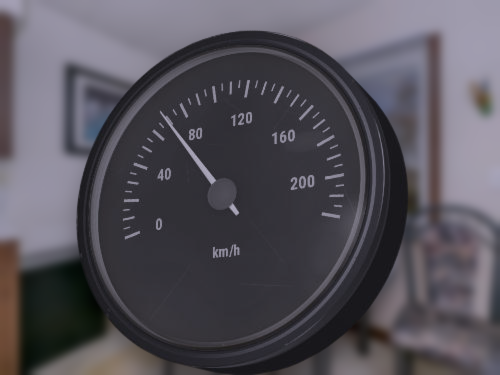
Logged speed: 70 km/h
